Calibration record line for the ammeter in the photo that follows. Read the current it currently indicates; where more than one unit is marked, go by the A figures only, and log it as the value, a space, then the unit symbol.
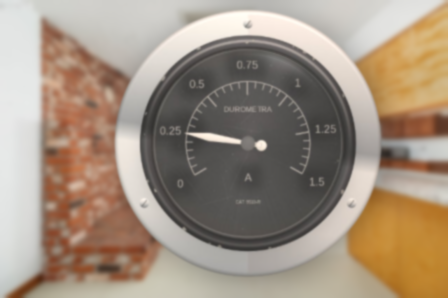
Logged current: 0.25 A
